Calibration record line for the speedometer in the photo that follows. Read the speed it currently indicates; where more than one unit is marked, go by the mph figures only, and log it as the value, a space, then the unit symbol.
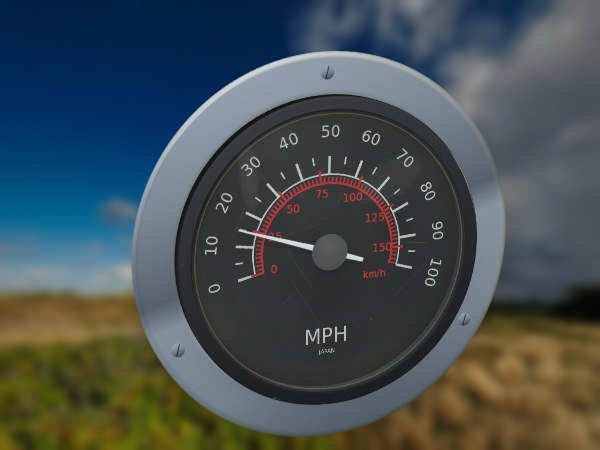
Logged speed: 15 mph
